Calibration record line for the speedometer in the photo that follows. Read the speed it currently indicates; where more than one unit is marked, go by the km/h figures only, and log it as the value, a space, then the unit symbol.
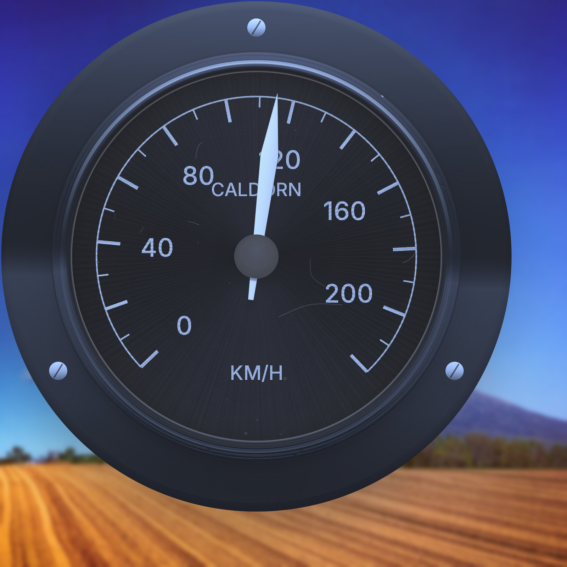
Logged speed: 115 km/h
